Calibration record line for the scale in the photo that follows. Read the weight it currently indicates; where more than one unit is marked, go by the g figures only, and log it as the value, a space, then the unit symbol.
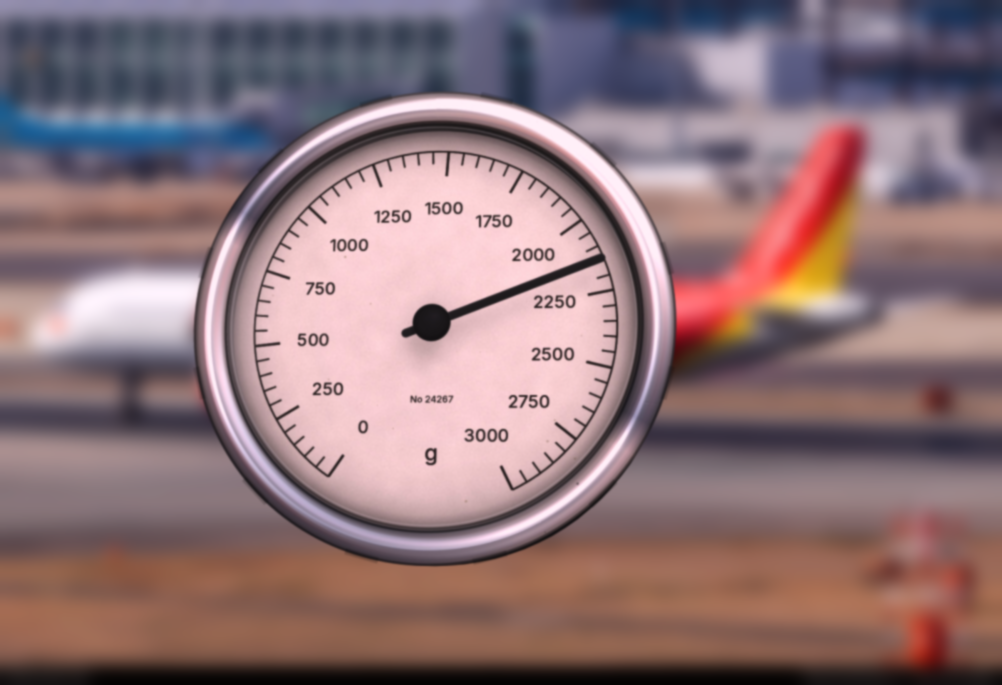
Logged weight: 2150 g
